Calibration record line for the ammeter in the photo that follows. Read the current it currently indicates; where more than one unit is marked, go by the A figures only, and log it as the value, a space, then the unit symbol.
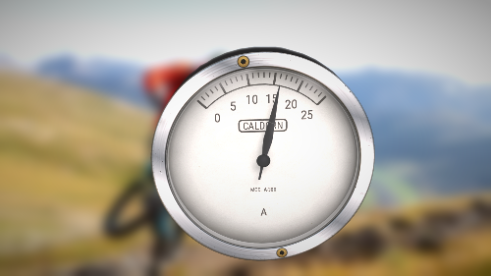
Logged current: 16 A
